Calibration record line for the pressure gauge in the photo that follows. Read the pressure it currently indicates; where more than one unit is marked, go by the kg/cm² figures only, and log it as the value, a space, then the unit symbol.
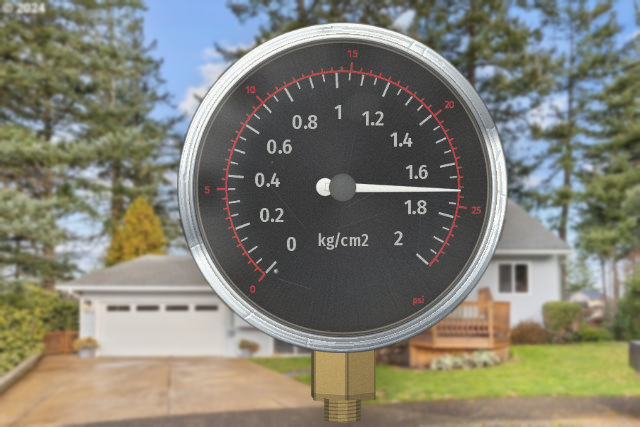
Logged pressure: 1.7 kg/cm²
